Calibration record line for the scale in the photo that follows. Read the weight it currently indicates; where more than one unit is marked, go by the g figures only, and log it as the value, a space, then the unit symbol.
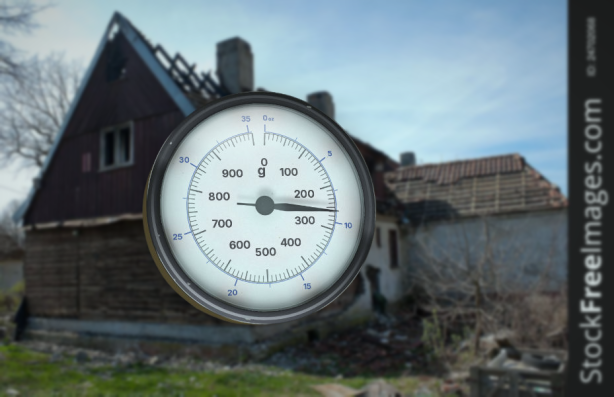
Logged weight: 260 g
